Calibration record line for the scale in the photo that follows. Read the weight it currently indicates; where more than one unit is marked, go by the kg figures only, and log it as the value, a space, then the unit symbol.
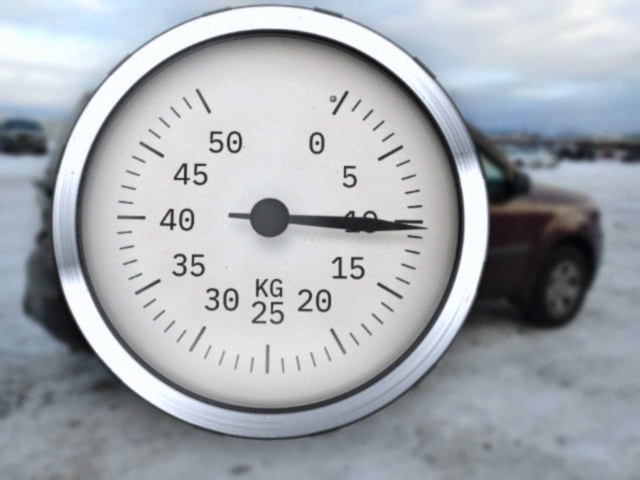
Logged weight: 10.5 kg
